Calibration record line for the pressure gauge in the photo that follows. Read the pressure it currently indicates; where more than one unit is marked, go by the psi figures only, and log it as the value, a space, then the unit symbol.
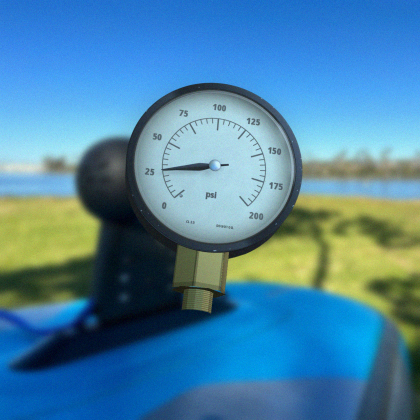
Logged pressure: 25 psi
